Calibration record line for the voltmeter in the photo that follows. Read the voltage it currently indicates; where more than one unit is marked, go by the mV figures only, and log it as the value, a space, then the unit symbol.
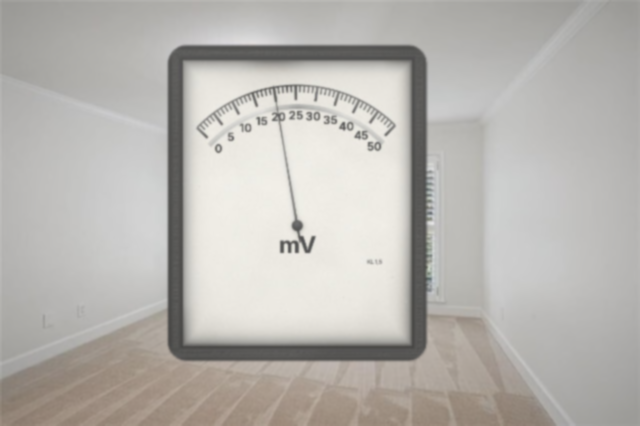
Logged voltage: 20 mV
